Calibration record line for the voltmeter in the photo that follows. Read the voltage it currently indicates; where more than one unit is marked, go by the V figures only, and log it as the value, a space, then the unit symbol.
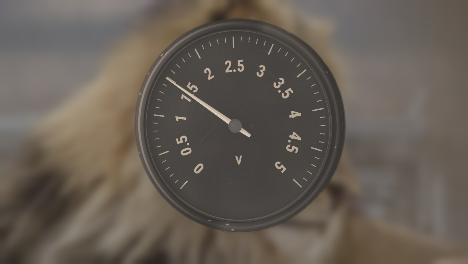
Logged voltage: 1.5 V
